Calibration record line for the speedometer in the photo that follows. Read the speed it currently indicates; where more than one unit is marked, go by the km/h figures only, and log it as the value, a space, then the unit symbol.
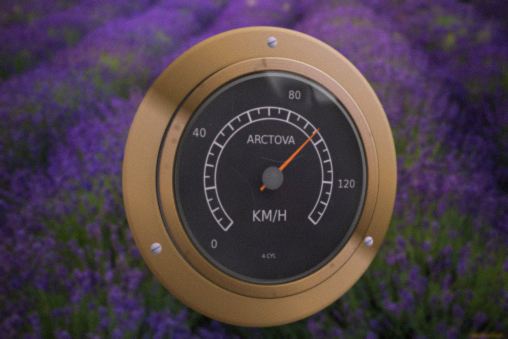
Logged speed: 95 km/h
